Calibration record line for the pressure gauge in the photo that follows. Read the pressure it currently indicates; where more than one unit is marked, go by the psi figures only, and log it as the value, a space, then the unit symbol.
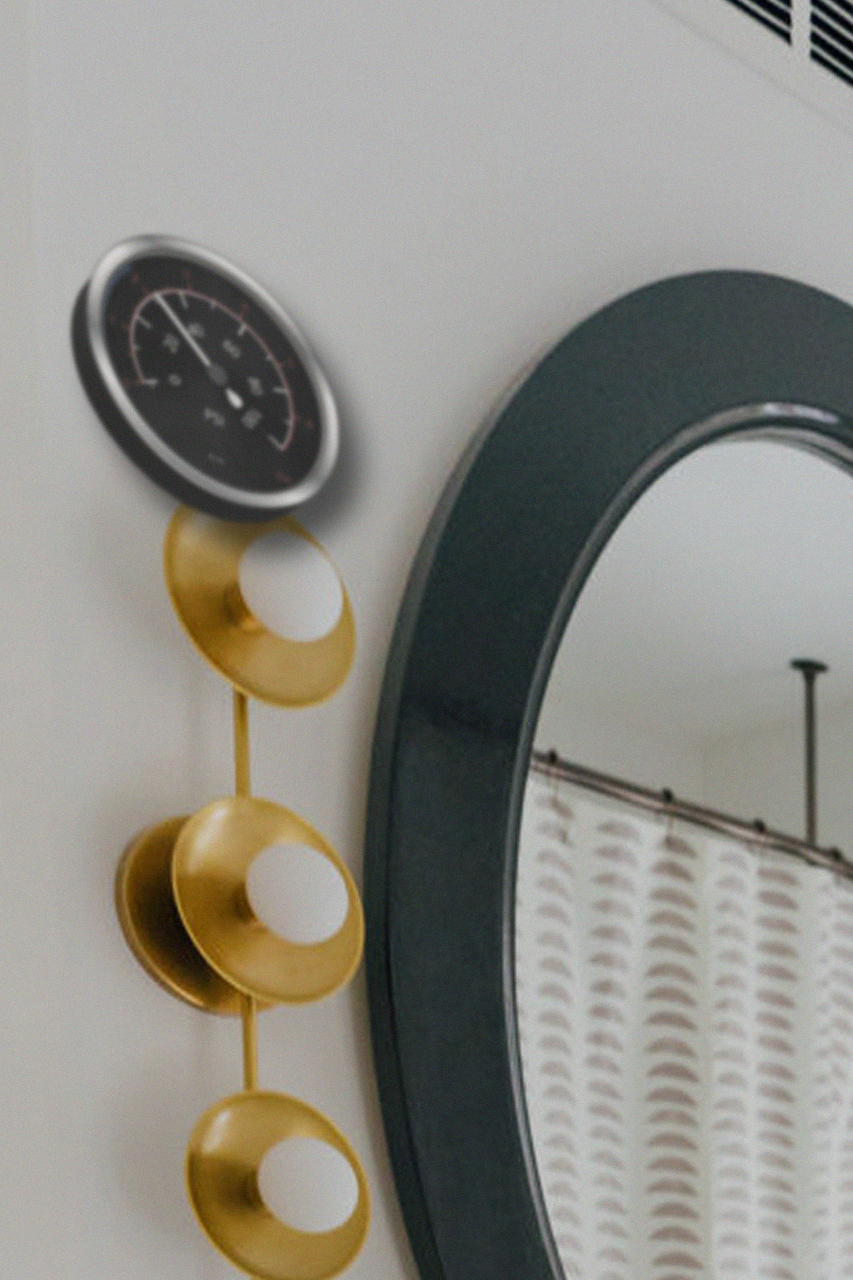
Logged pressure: 30 psi
